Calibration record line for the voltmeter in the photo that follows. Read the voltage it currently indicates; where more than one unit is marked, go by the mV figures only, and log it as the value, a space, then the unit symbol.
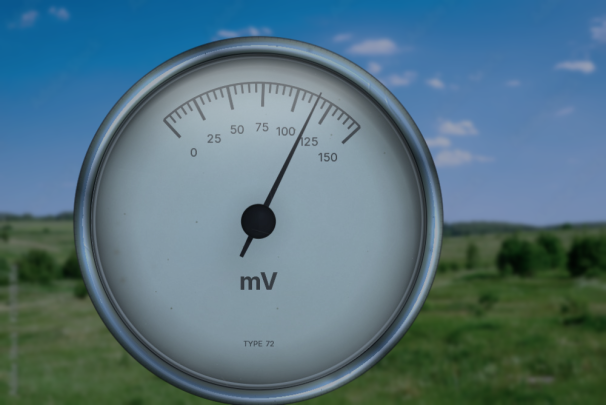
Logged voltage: 115 mV
